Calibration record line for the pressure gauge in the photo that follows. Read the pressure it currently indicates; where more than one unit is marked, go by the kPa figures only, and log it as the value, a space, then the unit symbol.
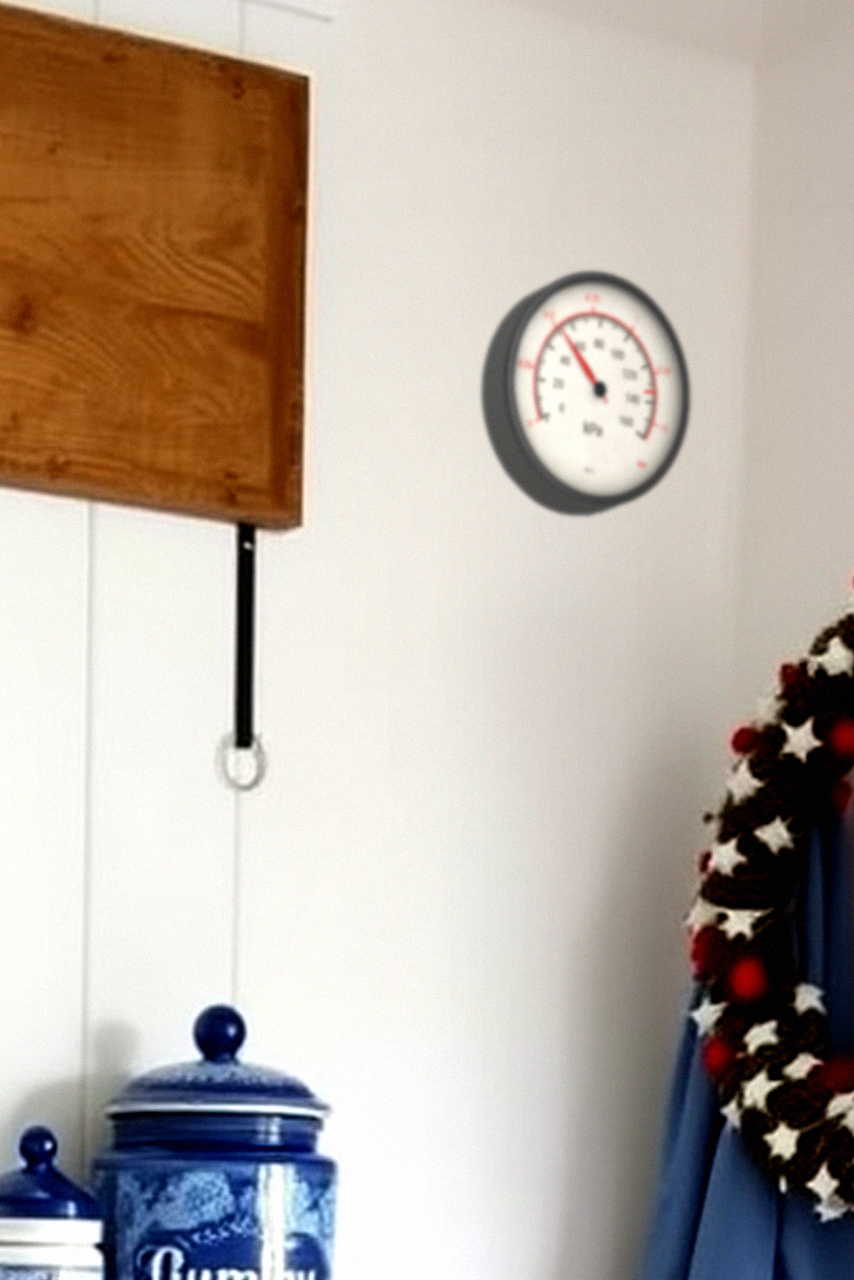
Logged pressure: 50 kPa
